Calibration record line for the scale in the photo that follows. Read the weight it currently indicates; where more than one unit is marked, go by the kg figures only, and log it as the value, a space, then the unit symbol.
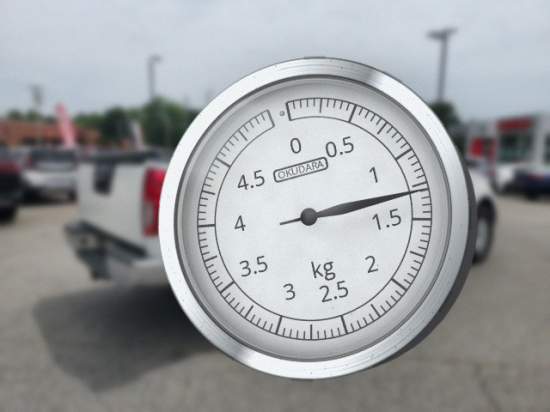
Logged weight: 1.3 kg
